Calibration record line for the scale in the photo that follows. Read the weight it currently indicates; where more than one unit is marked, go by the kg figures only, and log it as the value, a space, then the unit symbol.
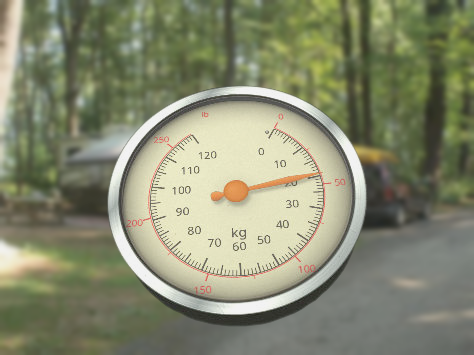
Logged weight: 20 kg
